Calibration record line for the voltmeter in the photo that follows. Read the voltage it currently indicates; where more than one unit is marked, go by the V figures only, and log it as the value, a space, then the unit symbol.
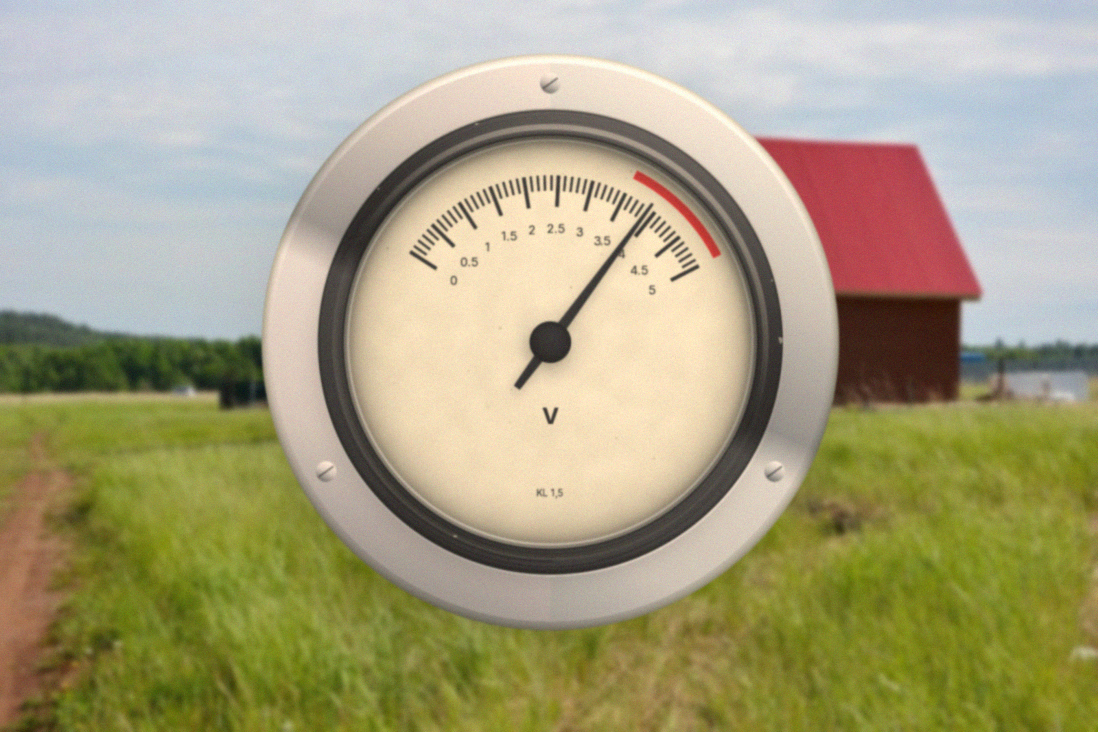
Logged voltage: 3.9 V
